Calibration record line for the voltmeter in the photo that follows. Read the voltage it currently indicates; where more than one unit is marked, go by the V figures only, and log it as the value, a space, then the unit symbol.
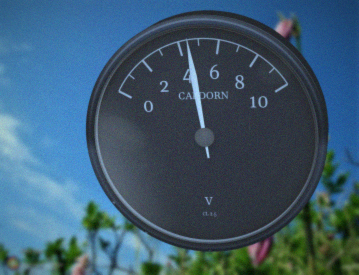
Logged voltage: 4.5 V
